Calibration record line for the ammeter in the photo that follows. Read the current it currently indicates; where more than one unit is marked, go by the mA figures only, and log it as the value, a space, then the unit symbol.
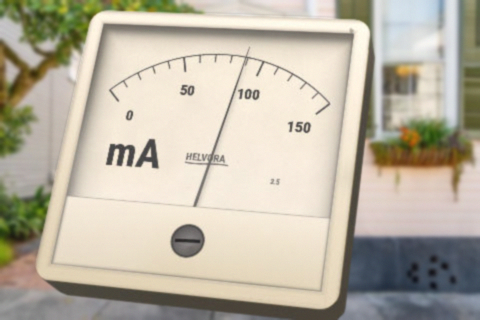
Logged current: 90 mA
